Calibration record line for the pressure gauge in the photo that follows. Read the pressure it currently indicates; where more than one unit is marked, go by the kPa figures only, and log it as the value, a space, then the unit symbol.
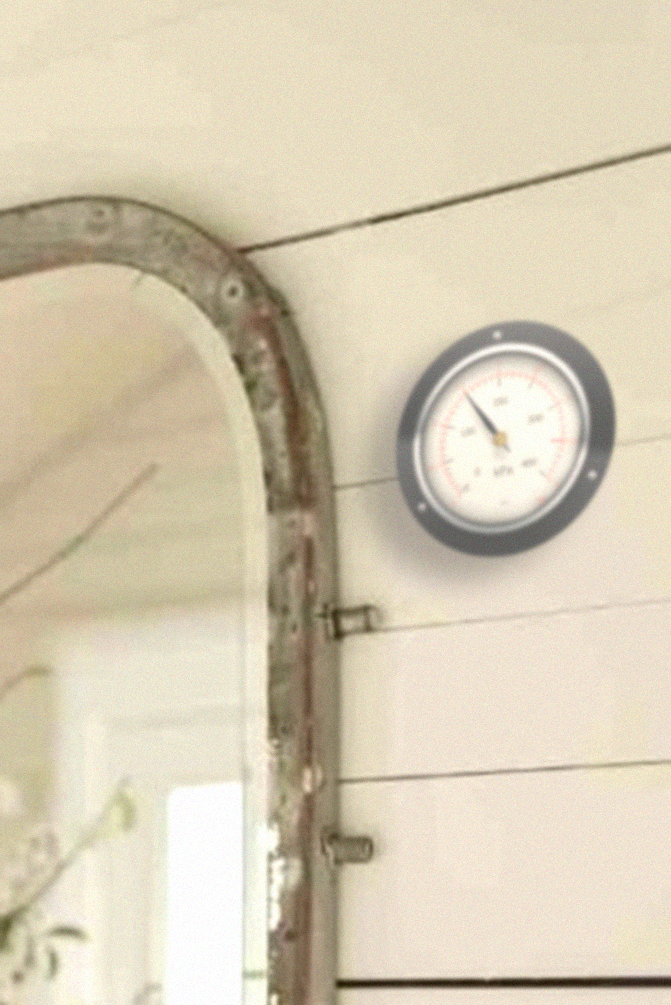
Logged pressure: 150 kPa
